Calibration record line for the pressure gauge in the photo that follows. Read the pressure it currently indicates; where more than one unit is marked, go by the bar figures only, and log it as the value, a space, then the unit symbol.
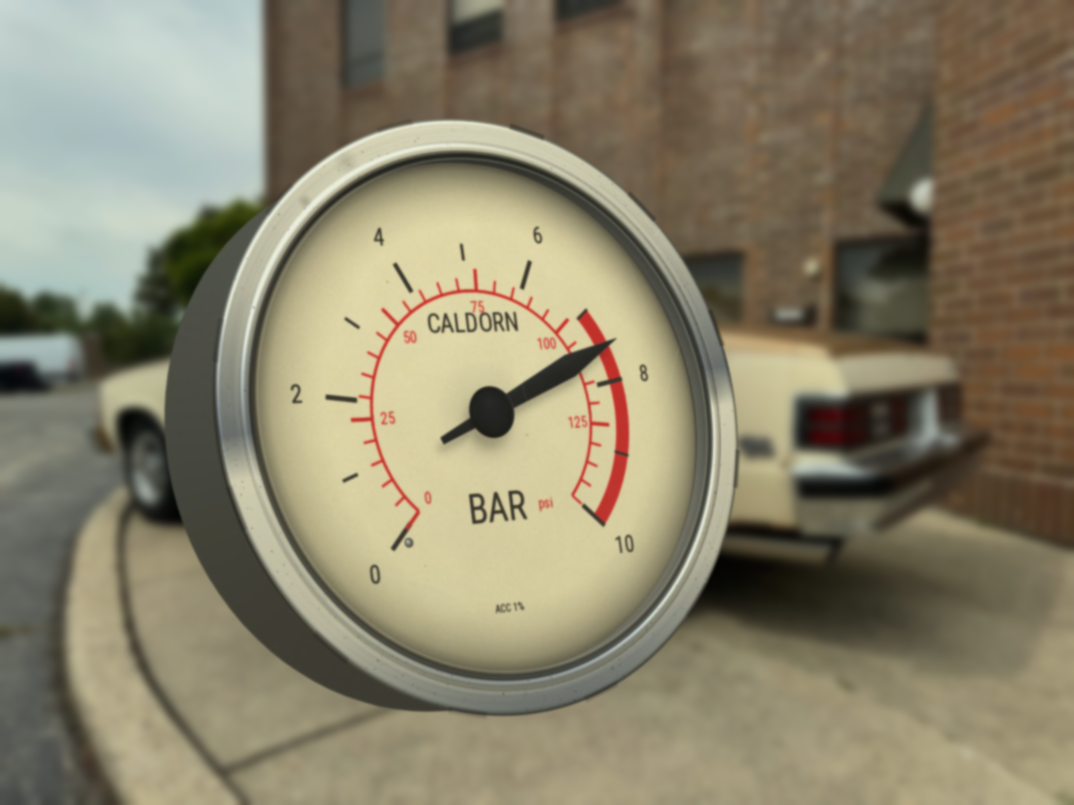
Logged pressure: 7.5 bar
